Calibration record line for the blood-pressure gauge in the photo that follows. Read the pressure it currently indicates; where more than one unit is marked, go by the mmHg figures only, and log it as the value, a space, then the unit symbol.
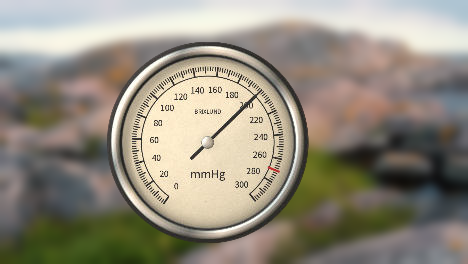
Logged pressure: 200 mmHg
